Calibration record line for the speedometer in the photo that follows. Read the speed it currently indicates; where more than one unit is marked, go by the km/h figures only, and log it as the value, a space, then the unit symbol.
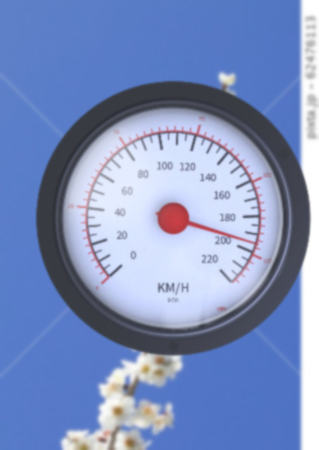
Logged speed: 195 km/h
